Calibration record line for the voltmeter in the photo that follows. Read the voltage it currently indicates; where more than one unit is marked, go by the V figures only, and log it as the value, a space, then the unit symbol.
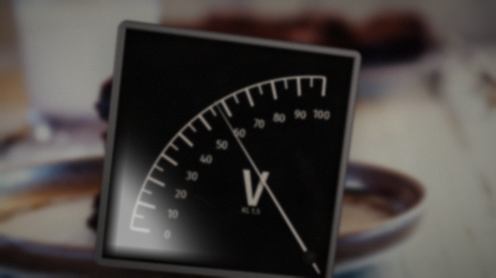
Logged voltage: 57.5 V
